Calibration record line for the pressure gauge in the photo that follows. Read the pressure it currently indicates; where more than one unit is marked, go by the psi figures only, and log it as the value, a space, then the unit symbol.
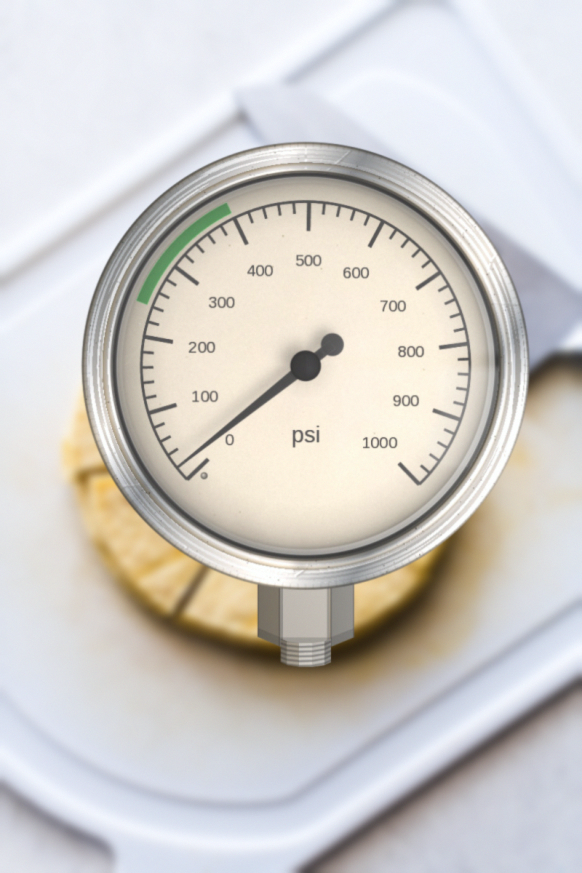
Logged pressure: 20 psi
